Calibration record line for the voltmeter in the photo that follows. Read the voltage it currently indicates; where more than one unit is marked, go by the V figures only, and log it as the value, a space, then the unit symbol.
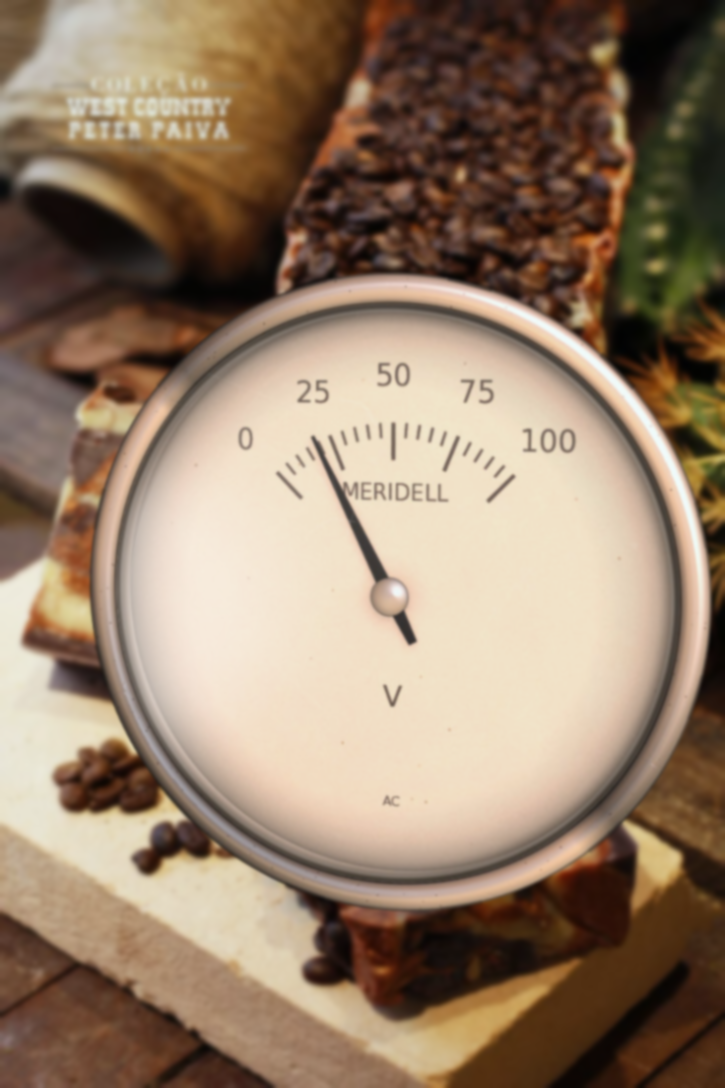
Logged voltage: 20 V
